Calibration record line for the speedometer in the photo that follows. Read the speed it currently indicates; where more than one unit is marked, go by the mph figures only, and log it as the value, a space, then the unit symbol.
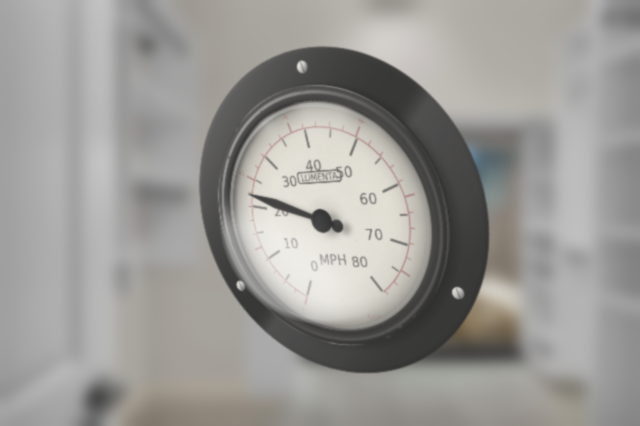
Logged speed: 22.5 mph
